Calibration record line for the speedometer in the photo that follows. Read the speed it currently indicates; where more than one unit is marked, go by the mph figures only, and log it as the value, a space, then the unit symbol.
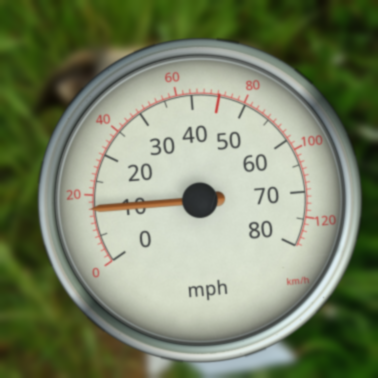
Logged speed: 10 mph
